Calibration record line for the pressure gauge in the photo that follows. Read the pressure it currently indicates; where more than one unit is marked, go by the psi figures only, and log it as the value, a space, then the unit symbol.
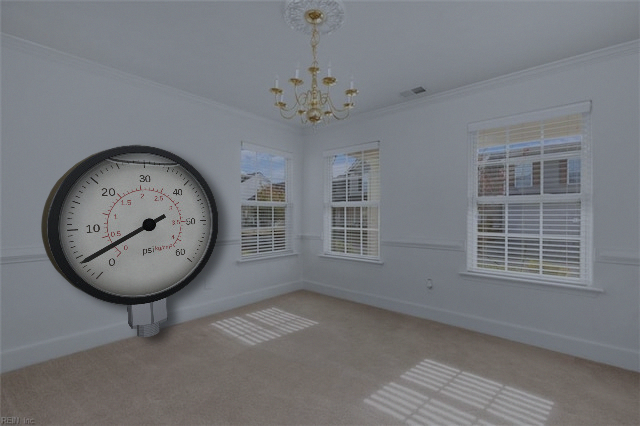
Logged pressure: 4 psi
